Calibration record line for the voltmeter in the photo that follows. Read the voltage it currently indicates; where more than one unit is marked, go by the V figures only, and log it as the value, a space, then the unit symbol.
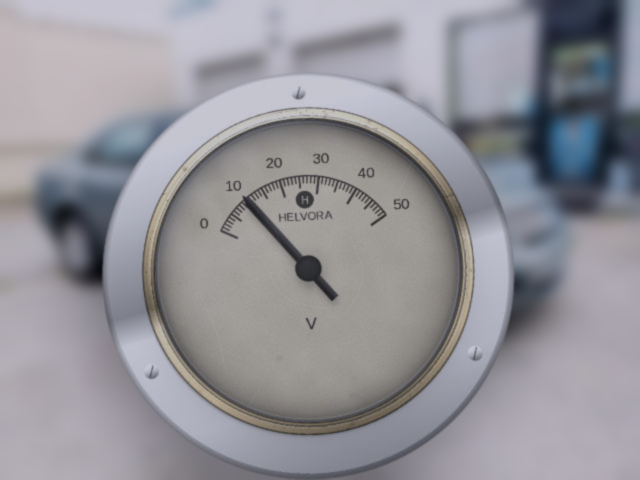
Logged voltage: 10 V
